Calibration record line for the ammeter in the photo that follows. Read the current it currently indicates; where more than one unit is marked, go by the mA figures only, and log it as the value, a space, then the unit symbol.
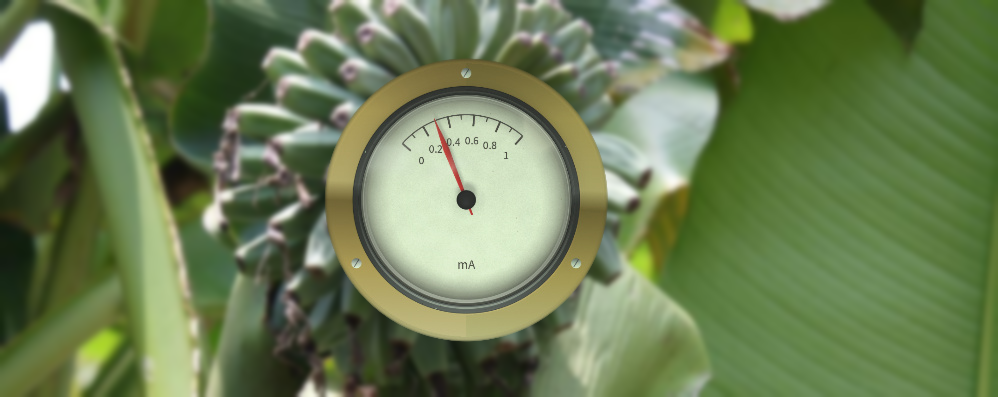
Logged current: 0.3 mA
